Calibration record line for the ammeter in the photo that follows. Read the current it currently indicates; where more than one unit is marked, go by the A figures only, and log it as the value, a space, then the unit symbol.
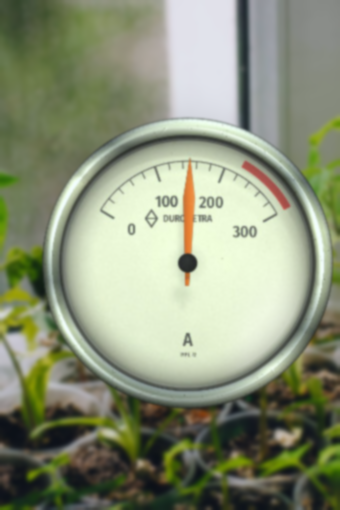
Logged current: 150 A
